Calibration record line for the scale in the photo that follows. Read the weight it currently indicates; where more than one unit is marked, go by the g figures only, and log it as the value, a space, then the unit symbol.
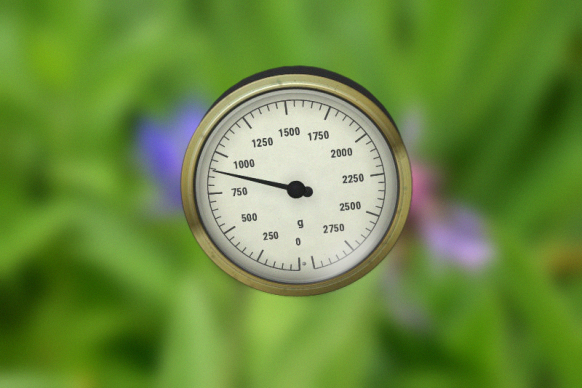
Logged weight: 900 g
